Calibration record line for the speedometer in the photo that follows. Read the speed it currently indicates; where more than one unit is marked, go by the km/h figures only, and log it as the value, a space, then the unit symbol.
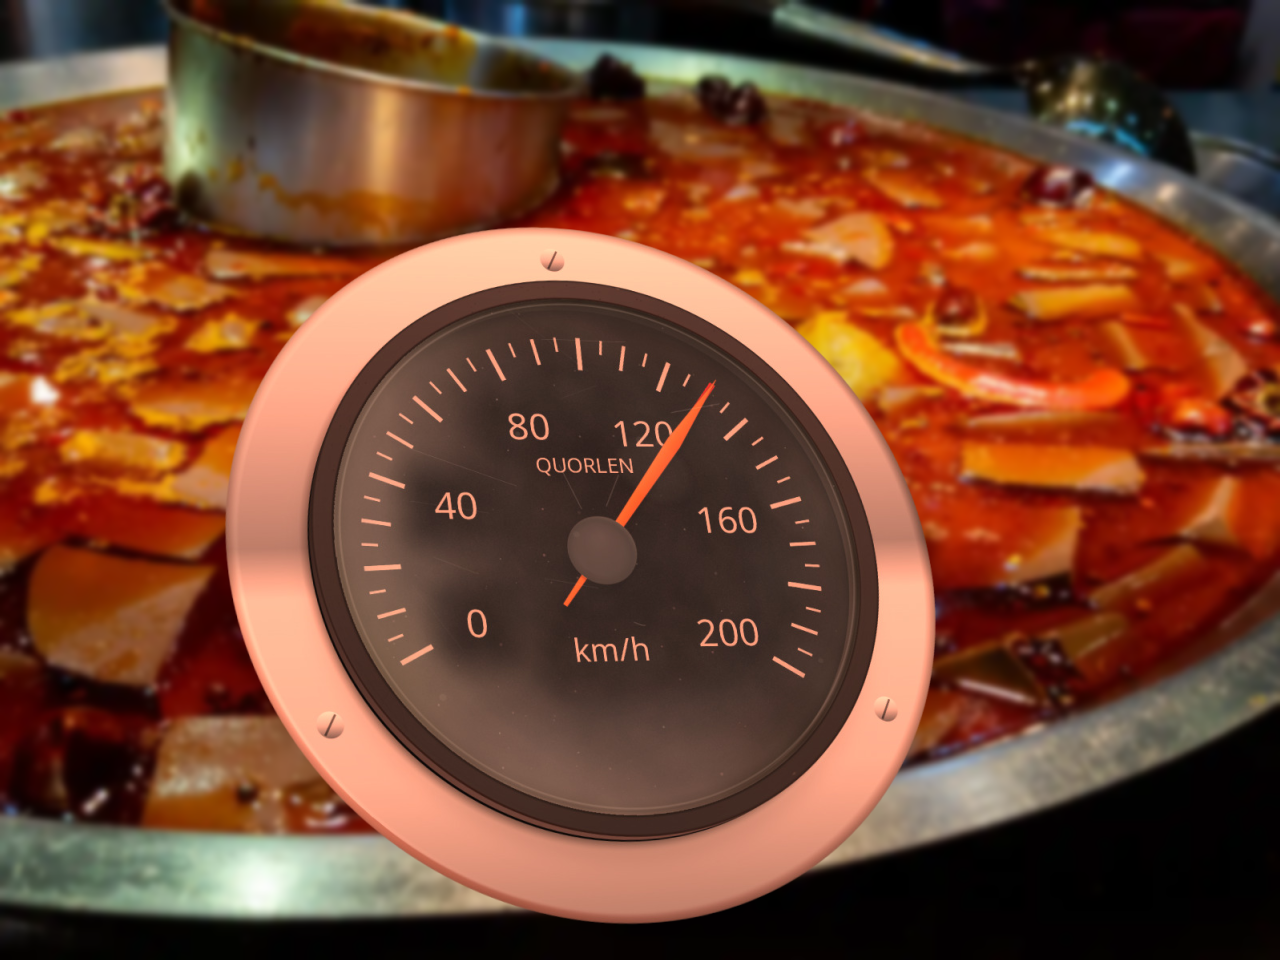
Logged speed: 130 km/h
